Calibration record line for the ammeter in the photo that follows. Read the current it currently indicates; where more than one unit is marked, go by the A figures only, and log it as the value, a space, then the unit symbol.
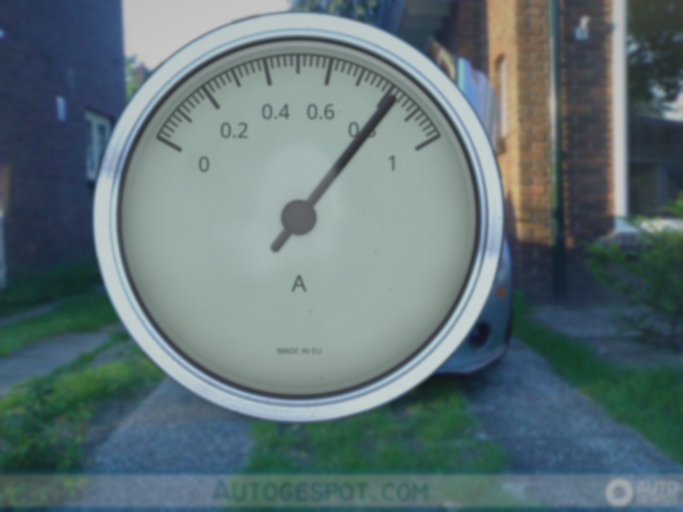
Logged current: 0.82 A
